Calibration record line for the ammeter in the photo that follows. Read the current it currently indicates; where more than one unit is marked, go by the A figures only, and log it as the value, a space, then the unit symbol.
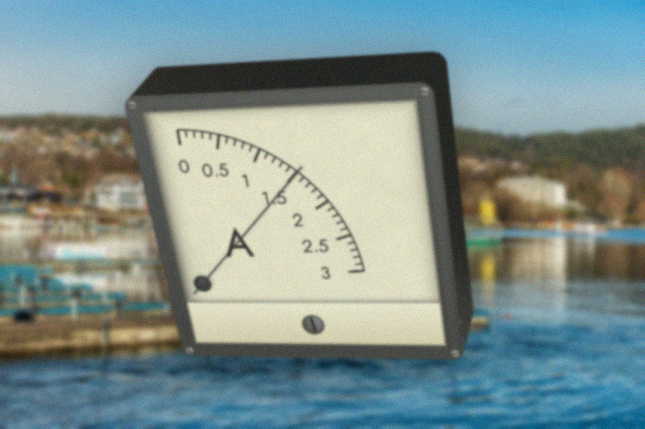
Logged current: 1.5 A
